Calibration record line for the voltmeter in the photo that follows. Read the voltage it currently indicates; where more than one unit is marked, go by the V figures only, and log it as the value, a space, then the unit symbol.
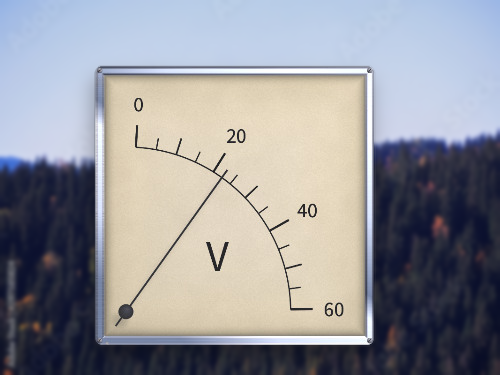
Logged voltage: 22.5 V
